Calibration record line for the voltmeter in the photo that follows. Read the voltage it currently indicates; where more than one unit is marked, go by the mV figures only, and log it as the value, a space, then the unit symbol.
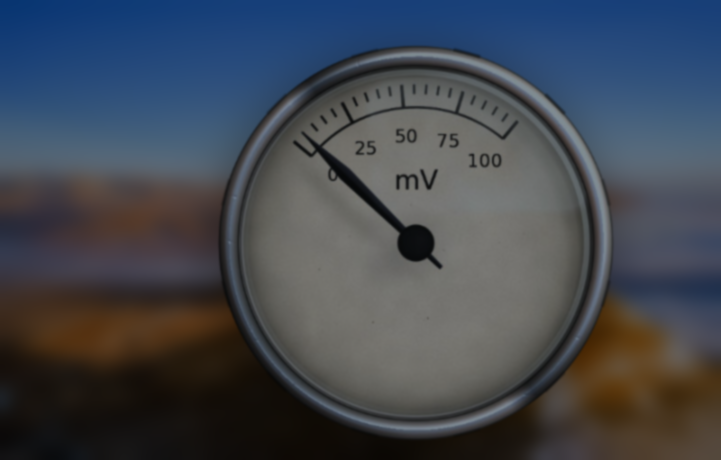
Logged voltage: 5 mV
